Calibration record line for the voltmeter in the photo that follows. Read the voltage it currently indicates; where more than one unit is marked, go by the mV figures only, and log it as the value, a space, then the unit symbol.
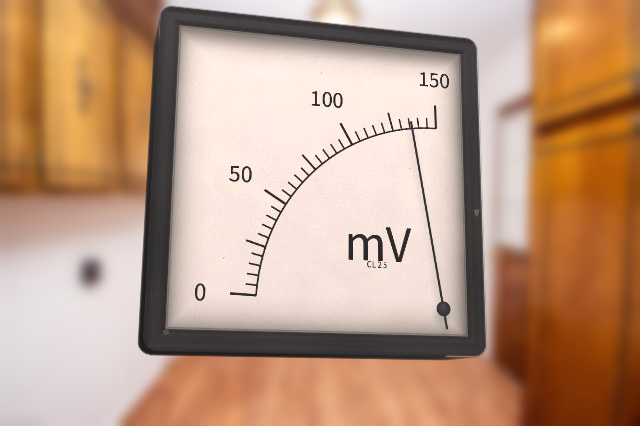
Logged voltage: 135 mV
